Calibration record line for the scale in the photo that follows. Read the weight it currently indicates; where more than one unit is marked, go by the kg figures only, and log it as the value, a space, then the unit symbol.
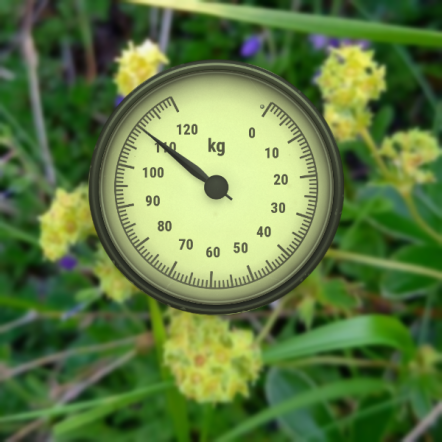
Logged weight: 110 kg
